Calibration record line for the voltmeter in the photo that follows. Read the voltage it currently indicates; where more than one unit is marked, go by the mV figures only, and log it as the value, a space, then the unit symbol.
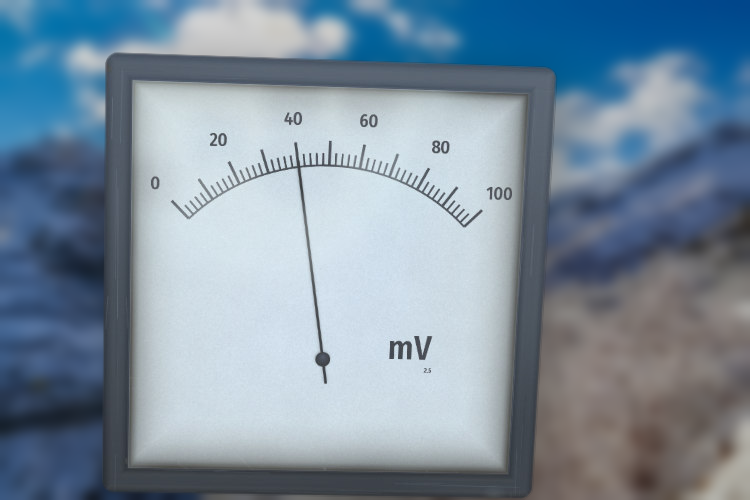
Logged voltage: 40 mV
